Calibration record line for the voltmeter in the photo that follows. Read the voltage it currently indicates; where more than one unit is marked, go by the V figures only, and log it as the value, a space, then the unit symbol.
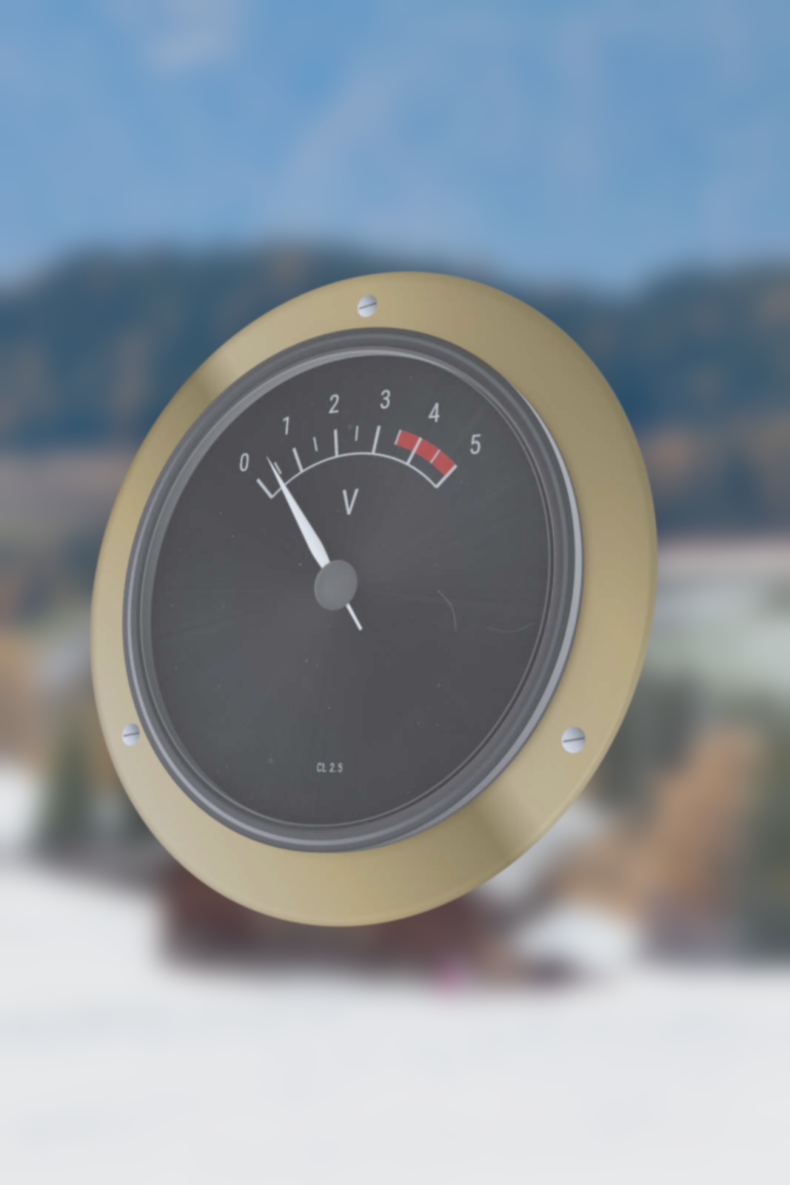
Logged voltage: 0.5 V
